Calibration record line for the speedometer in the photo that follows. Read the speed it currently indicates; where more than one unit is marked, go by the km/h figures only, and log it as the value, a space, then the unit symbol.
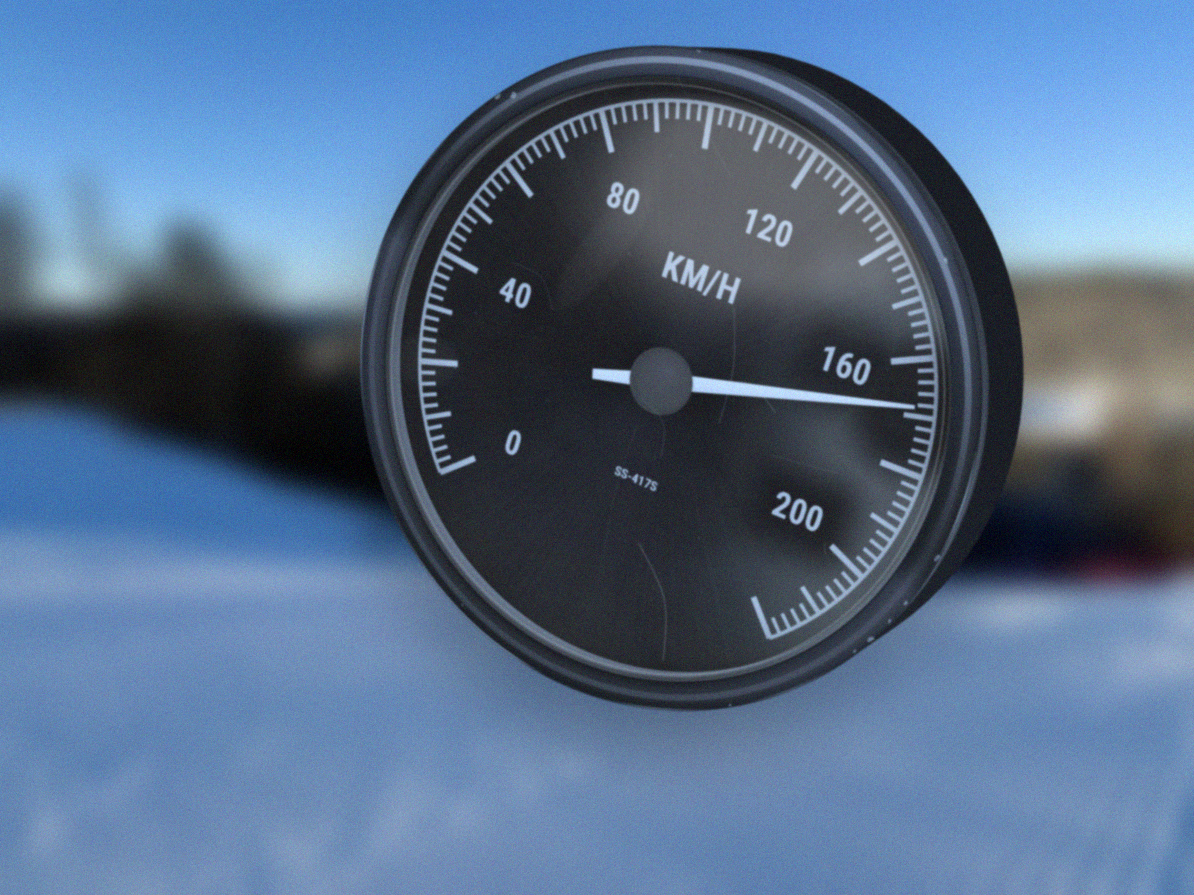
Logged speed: 168 km/h
